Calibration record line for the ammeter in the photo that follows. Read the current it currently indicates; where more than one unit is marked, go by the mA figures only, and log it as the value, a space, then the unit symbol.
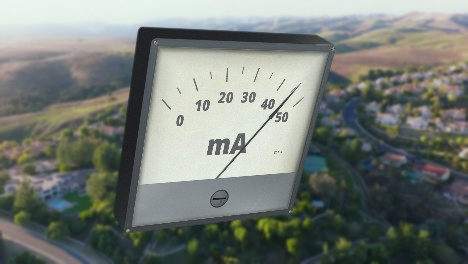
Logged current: 45 mA
